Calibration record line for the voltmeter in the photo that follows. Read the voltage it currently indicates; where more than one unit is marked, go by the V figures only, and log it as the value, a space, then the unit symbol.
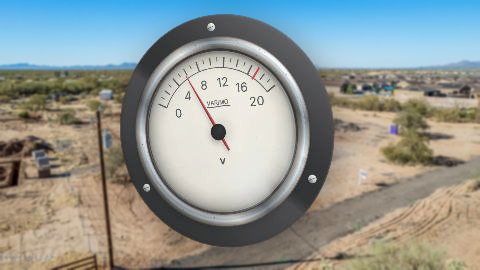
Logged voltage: 6 V
